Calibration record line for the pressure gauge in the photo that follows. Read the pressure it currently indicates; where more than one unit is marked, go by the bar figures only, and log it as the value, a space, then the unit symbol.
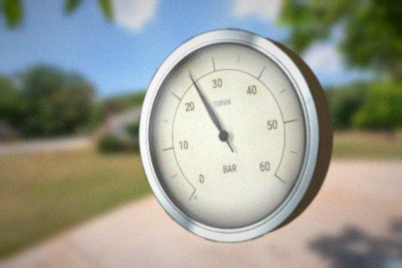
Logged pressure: 25 bar
